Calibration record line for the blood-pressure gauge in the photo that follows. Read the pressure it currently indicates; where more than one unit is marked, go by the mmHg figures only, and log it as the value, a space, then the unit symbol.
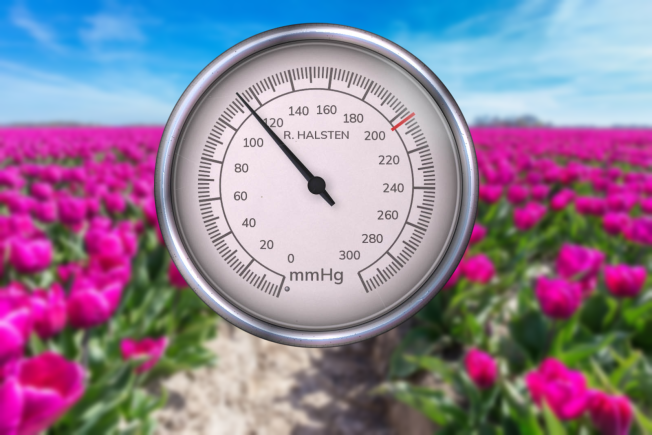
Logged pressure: 114 mmHg
